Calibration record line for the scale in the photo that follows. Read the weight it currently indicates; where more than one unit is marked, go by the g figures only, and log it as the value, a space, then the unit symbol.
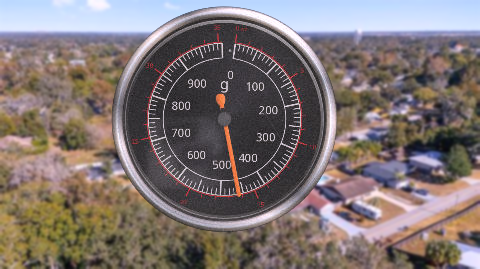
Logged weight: 460 g
